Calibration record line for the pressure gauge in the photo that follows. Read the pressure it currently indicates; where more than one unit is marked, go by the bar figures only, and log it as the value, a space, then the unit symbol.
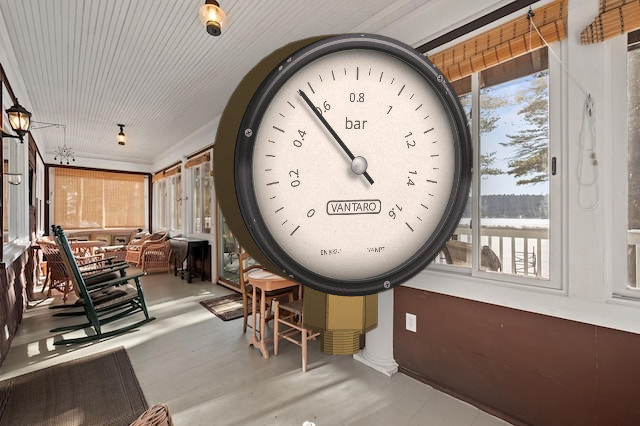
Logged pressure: 0.55 bar
